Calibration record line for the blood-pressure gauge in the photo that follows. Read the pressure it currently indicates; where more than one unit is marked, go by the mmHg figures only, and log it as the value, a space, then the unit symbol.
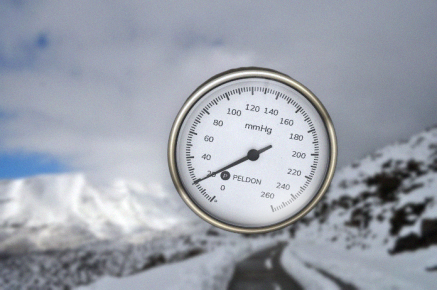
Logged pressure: 20 mmHg
